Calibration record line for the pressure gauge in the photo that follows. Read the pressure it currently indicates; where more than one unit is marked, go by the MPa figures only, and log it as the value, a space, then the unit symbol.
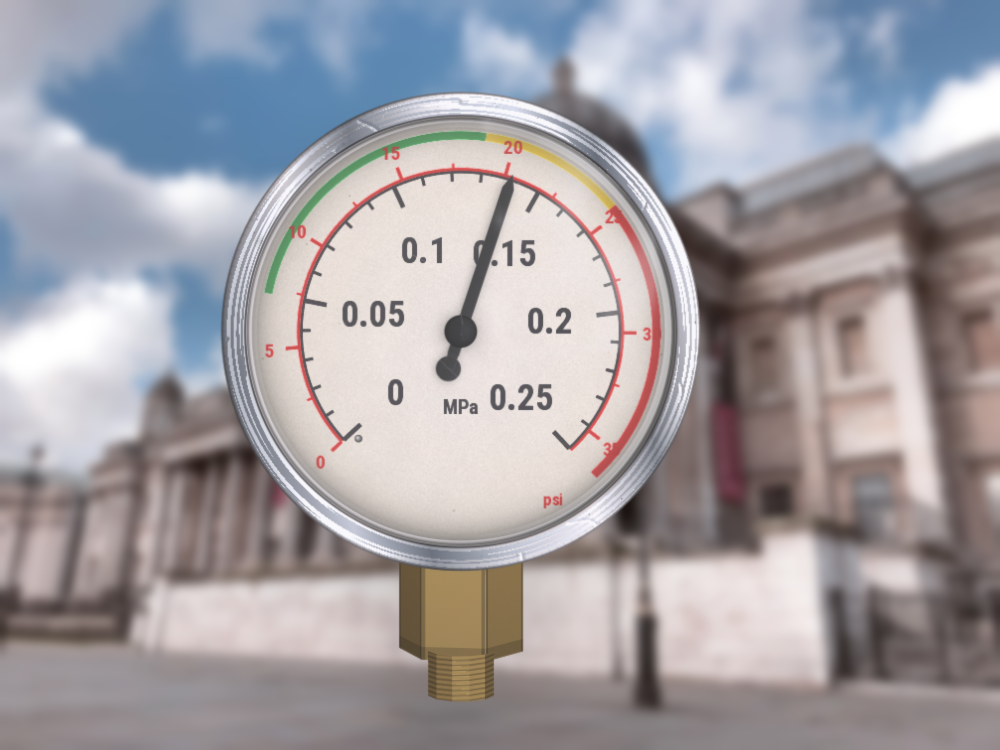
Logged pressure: 0.14 MPa
